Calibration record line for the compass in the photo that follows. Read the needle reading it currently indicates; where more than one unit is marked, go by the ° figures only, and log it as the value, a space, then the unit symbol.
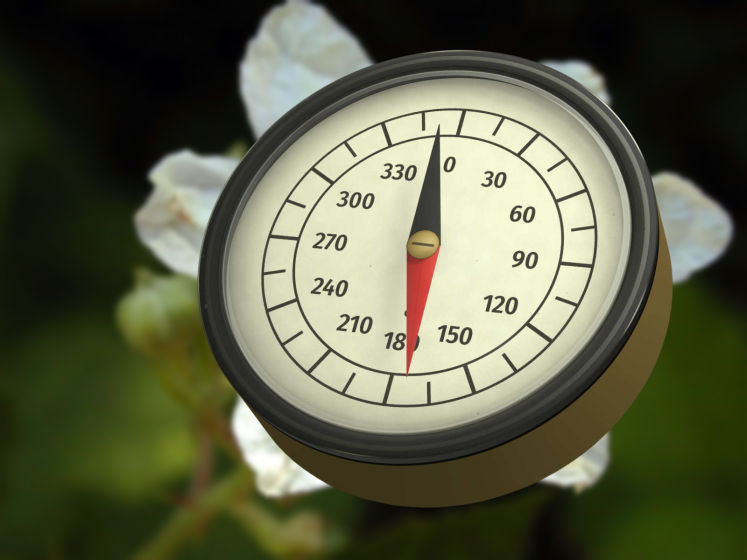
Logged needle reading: 172.5 °
